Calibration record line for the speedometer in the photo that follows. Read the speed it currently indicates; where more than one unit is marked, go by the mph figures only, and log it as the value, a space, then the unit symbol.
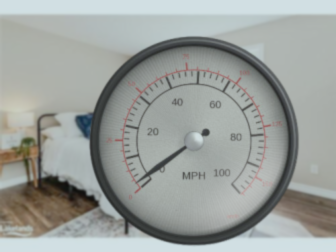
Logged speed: 2 mph
